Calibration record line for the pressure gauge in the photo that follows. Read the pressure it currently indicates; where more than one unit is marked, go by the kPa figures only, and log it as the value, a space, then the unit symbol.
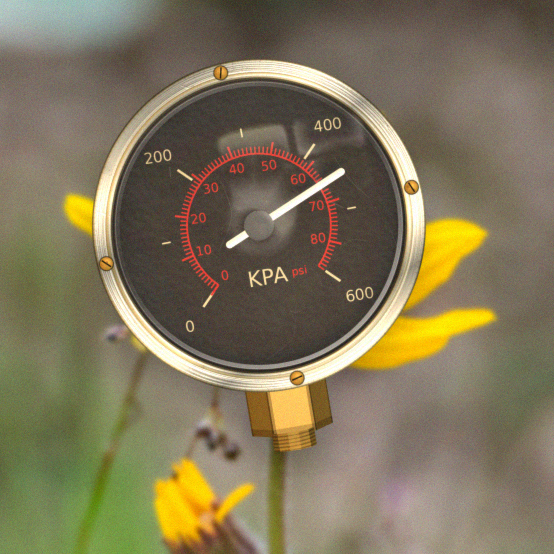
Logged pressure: 450 kPa
